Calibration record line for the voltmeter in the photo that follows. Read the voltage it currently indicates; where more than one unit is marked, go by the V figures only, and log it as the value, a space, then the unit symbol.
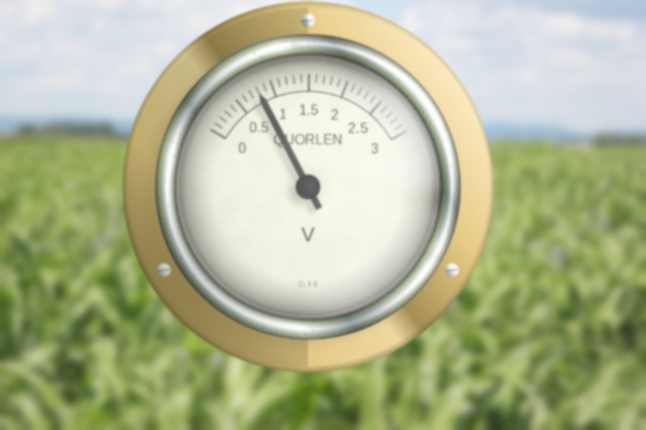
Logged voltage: 0.8 V
